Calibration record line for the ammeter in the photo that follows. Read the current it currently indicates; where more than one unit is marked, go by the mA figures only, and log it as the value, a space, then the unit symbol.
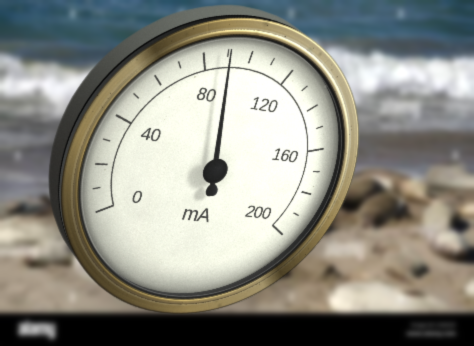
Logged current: 90 mA
